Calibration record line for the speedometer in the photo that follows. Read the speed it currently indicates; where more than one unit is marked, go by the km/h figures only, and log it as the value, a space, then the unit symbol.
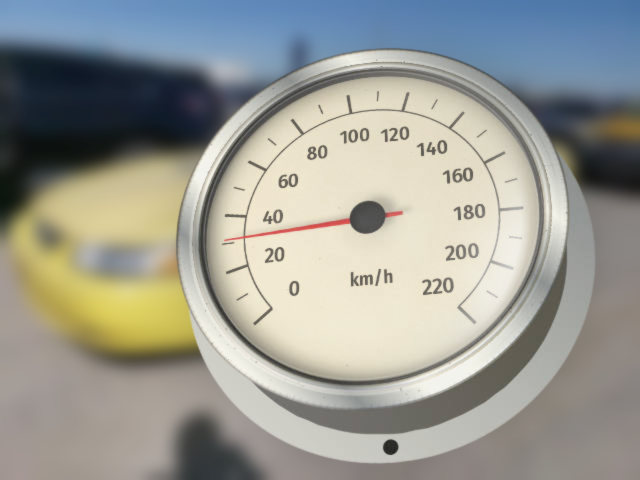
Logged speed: 30 km/h
